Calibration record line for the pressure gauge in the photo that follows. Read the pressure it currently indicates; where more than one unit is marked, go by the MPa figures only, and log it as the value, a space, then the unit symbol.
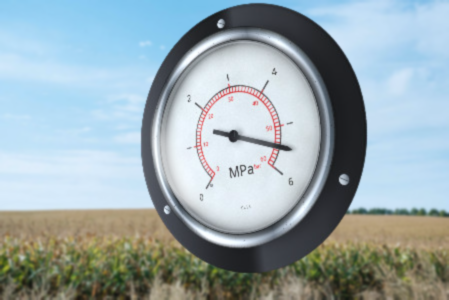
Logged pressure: 5.5 MPa
